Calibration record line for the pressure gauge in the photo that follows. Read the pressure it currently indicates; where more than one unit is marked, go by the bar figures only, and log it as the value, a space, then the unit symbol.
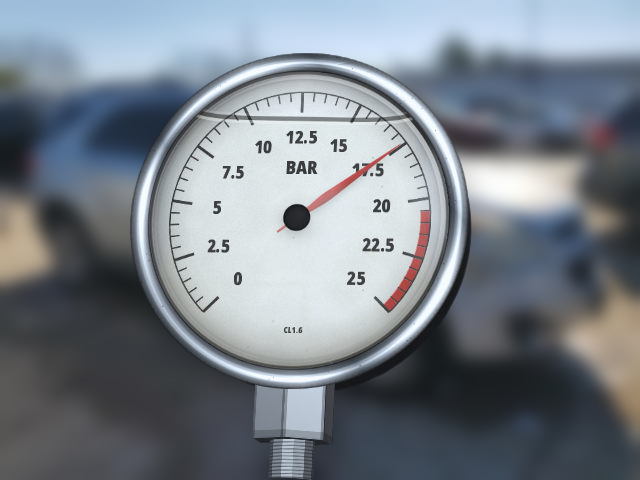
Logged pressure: 17.5 bar
